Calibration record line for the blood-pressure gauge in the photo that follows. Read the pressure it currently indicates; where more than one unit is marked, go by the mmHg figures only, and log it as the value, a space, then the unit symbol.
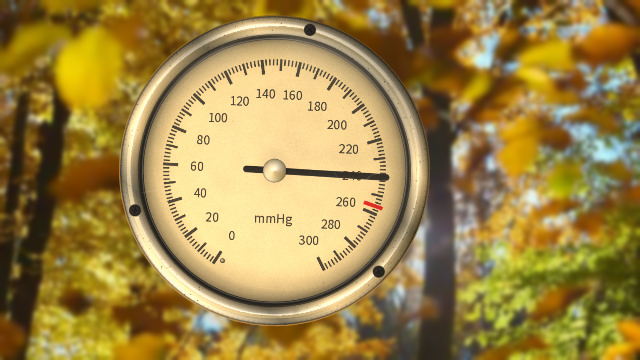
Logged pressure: 240 mmHg
